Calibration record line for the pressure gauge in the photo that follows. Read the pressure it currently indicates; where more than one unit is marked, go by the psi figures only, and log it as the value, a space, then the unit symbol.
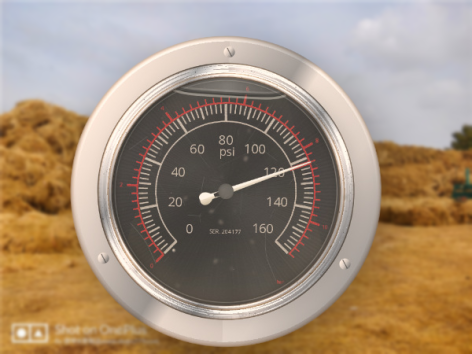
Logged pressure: 122 psi
